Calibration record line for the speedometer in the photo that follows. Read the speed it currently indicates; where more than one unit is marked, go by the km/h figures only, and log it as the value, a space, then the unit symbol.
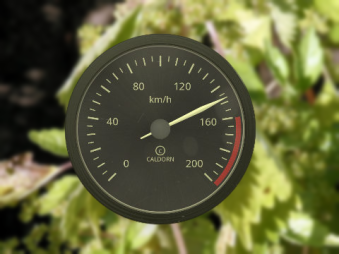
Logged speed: 147.5 km/h
